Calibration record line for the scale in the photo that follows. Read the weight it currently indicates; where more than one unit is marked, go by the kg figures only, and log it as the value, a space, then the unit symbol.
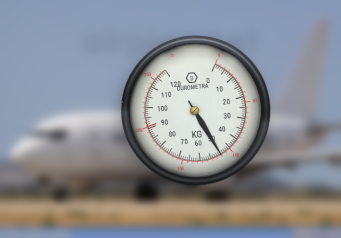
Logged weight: 50 kg
